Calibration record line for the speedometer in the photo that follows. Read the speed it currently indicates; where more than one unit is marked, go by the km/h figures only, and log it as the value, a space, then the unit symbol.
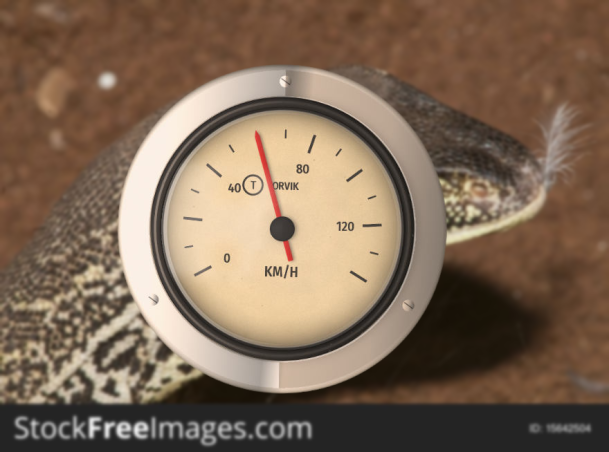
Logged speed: 60 km/h
